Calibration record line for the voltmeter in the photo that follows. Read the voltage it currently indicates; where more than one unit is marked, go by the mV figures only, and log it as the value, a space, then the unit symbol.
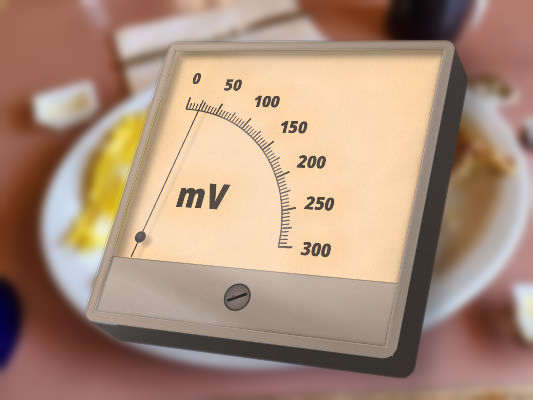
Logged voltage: 25 mV
